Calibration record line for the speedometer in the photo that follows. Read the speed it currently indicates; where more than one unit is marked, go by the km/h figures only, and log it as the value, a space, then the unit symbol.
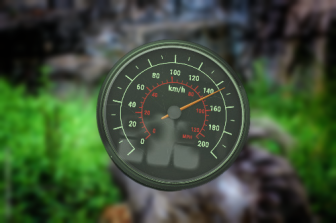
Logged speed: 145 km/h
